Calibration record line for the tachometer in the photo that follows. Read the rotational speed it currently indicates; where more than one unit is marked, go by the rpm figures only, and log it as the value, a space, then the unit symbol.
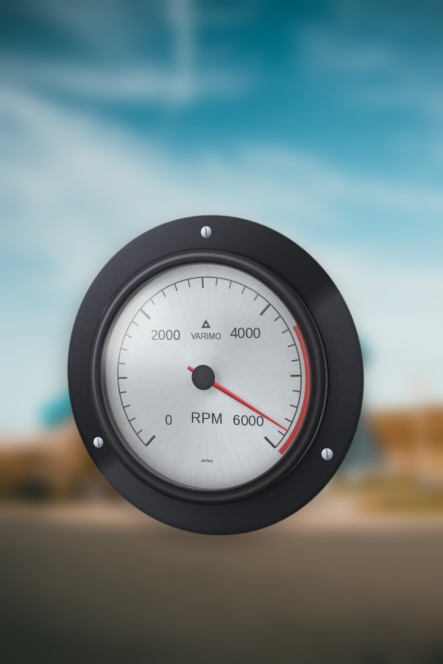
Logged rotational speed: 5700 rpm
